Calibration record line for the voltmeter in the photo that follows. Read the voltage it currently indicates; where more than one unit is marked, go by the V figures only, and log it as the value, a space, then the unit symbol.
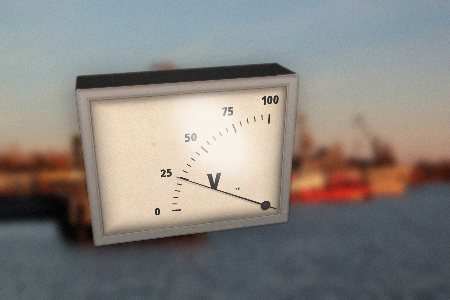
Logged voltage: 25 V
